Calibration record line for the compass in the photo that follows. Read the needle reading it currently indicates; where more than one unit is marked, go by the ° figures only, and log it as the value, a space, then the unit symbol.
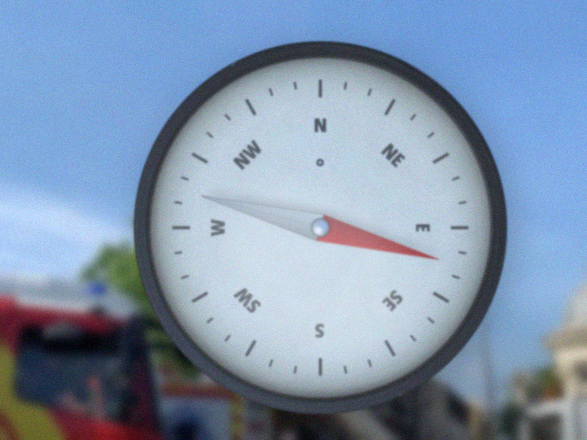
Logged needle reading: 105 °
